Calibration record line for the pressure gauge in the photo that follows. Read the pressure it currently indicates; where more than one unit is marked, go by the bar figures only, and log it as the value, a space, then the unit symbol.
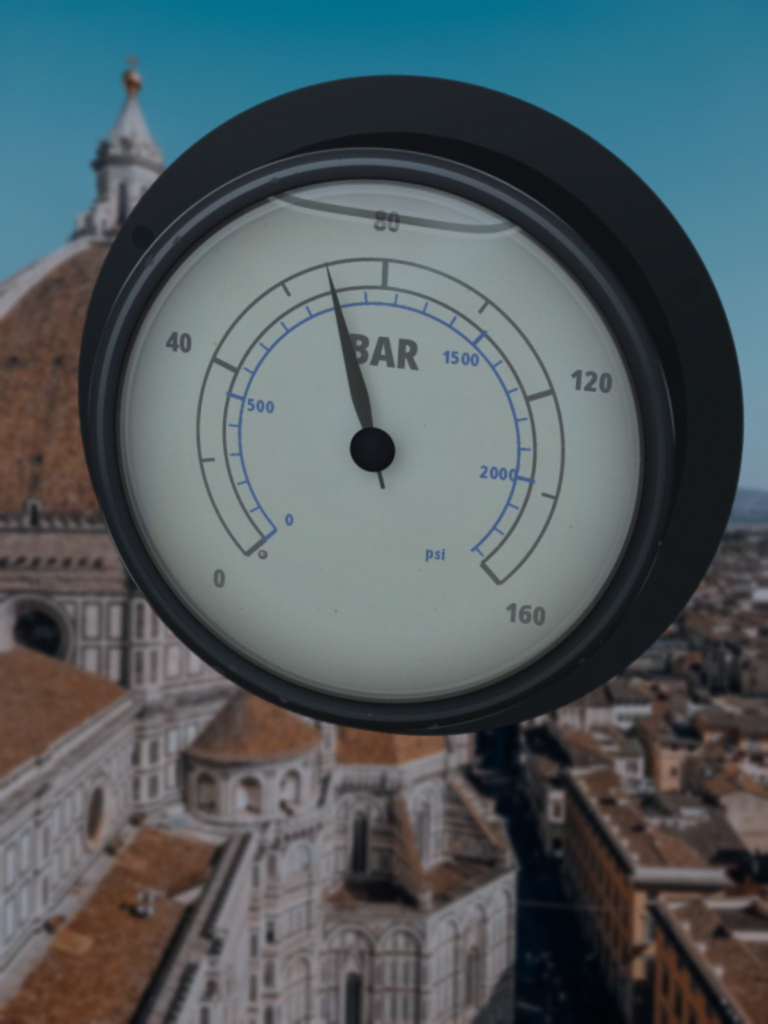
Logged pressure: 70 bar
